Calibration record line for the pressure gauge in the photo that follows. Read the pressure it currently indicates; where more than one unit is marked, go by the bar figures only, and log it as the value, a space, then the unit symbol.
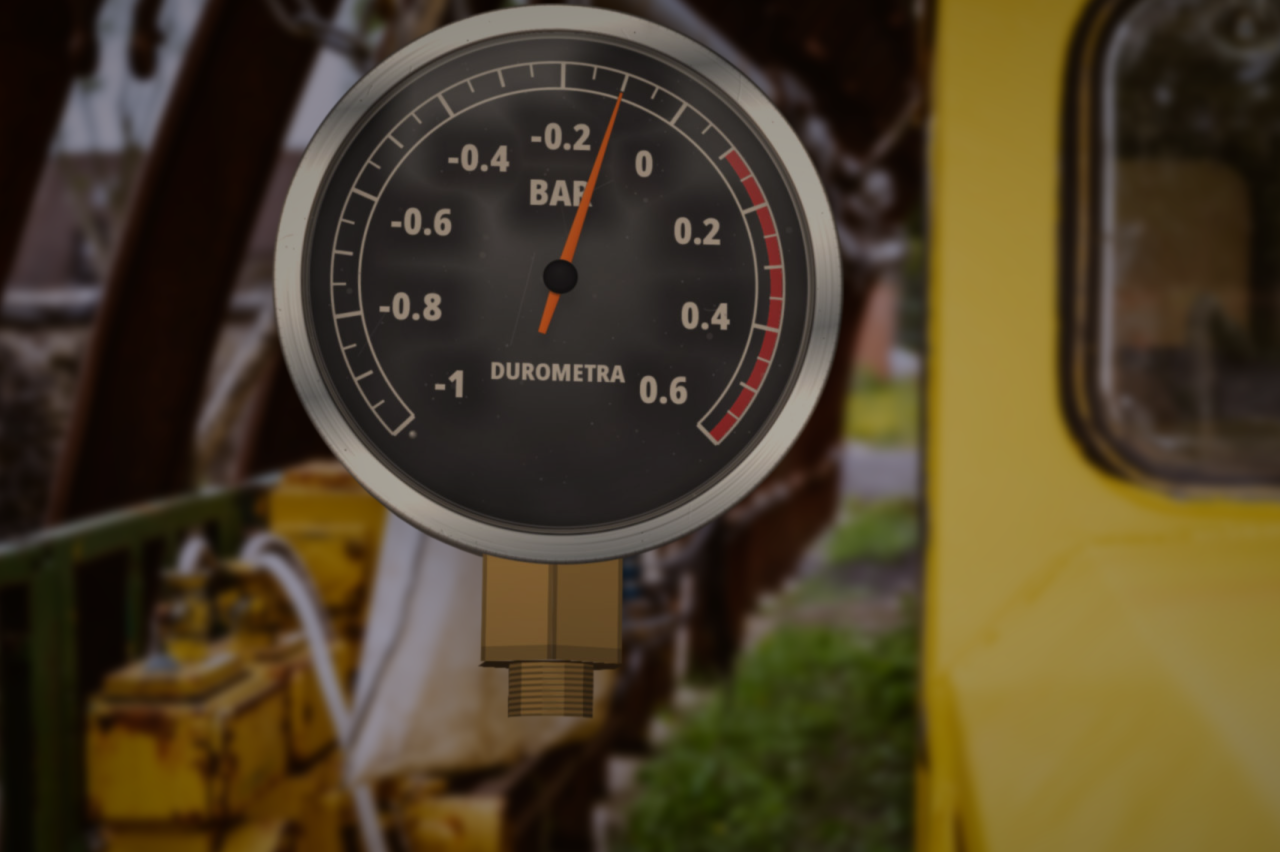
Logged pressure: -0.1 bar
